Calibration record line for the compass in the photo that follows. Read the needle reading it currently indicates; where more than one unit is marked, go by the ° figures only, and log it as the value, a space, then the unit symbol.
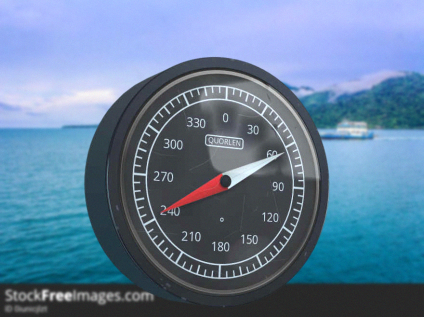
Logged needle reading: 242.5 °
